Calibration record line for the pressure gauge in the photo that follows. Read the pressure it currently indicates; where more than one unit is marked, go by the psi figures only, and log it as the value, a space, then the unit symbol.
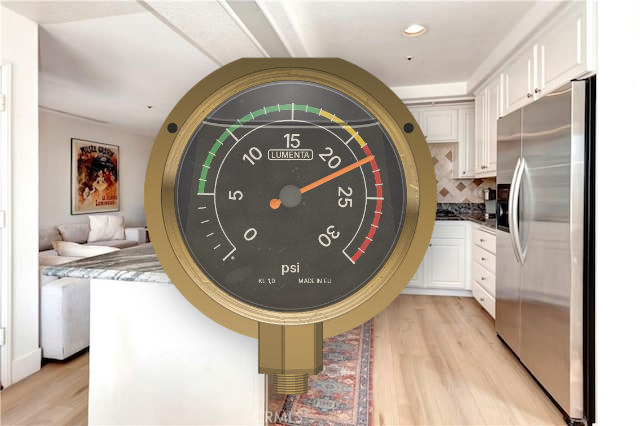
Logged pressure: 22 psi
